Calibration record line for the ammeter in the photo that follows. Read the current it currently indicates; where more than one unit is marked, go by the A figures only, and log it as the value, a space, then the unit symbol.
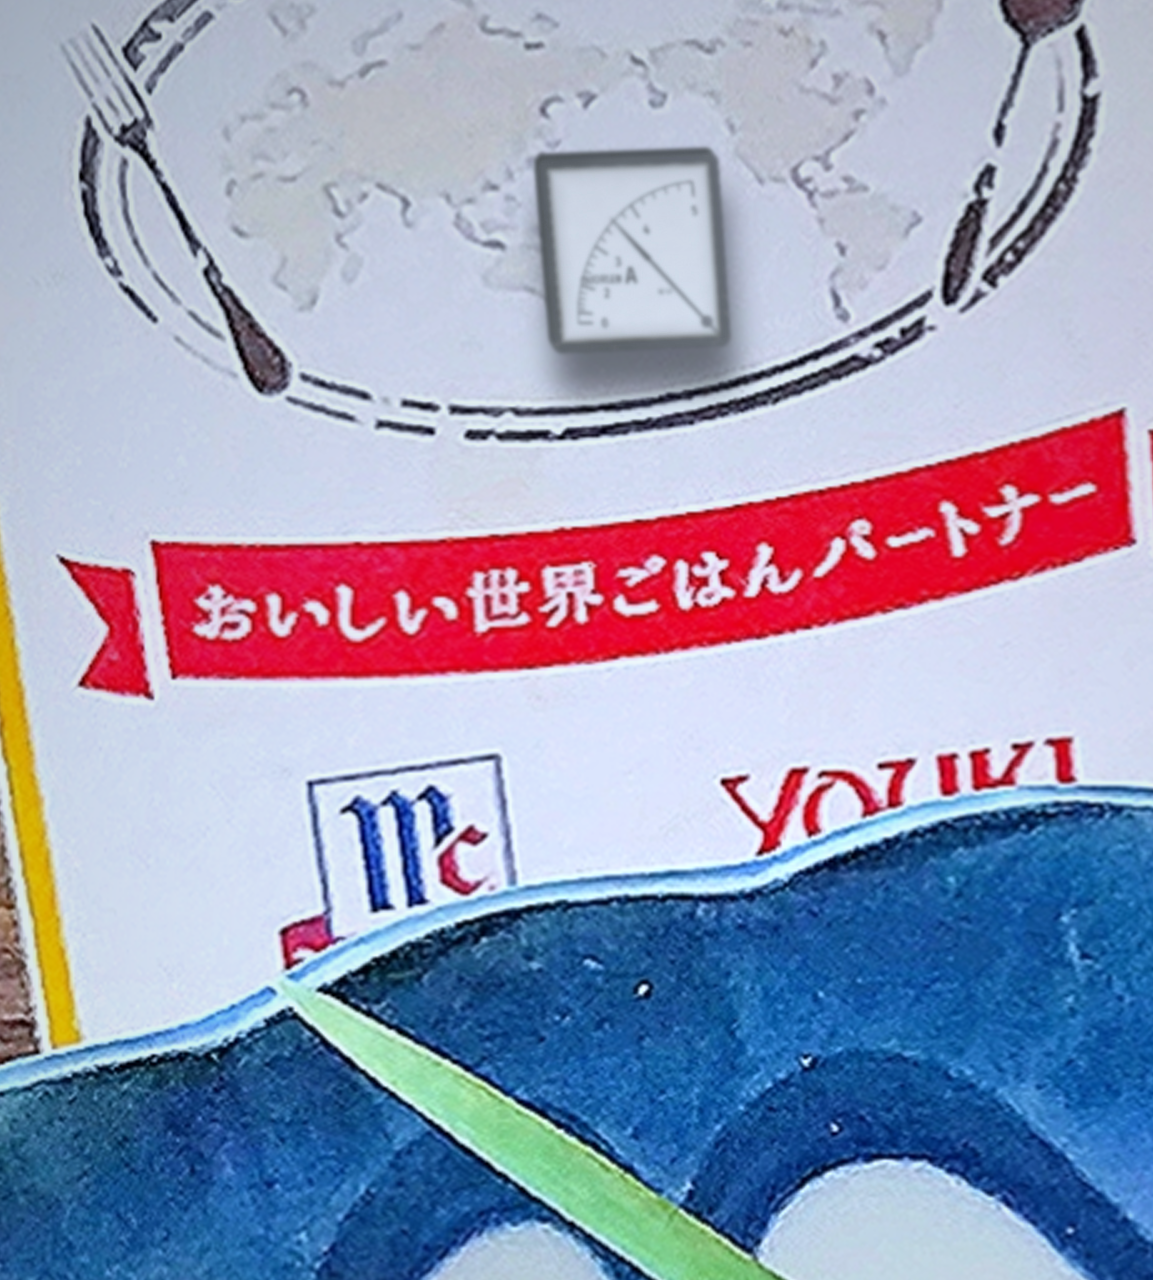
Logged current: 3.6 A
